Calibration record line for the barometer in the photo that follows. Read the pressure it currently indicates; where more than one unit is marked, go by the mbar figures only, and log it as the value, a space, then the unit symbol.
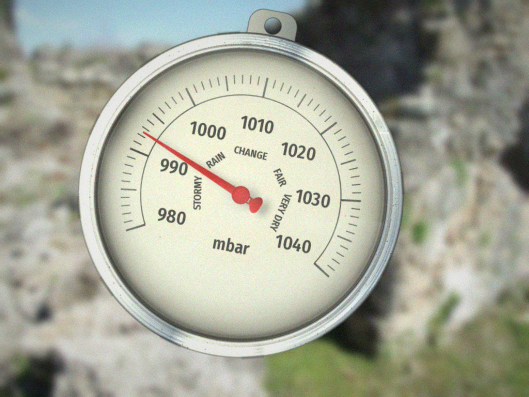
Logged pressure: 992.5 mbar
